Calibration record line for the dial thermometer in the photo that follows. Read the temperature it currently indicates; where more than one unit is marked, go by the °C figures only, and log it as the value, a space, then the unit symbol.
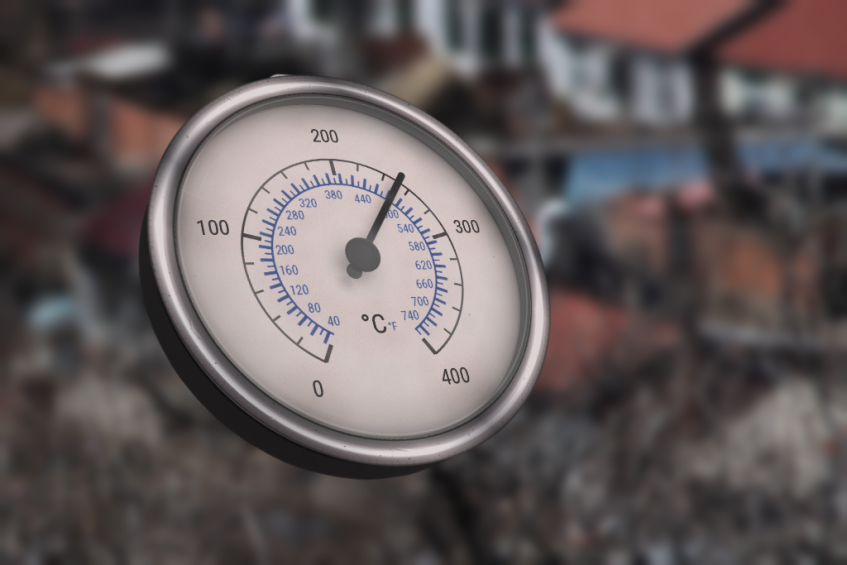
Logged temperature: 250 °C
